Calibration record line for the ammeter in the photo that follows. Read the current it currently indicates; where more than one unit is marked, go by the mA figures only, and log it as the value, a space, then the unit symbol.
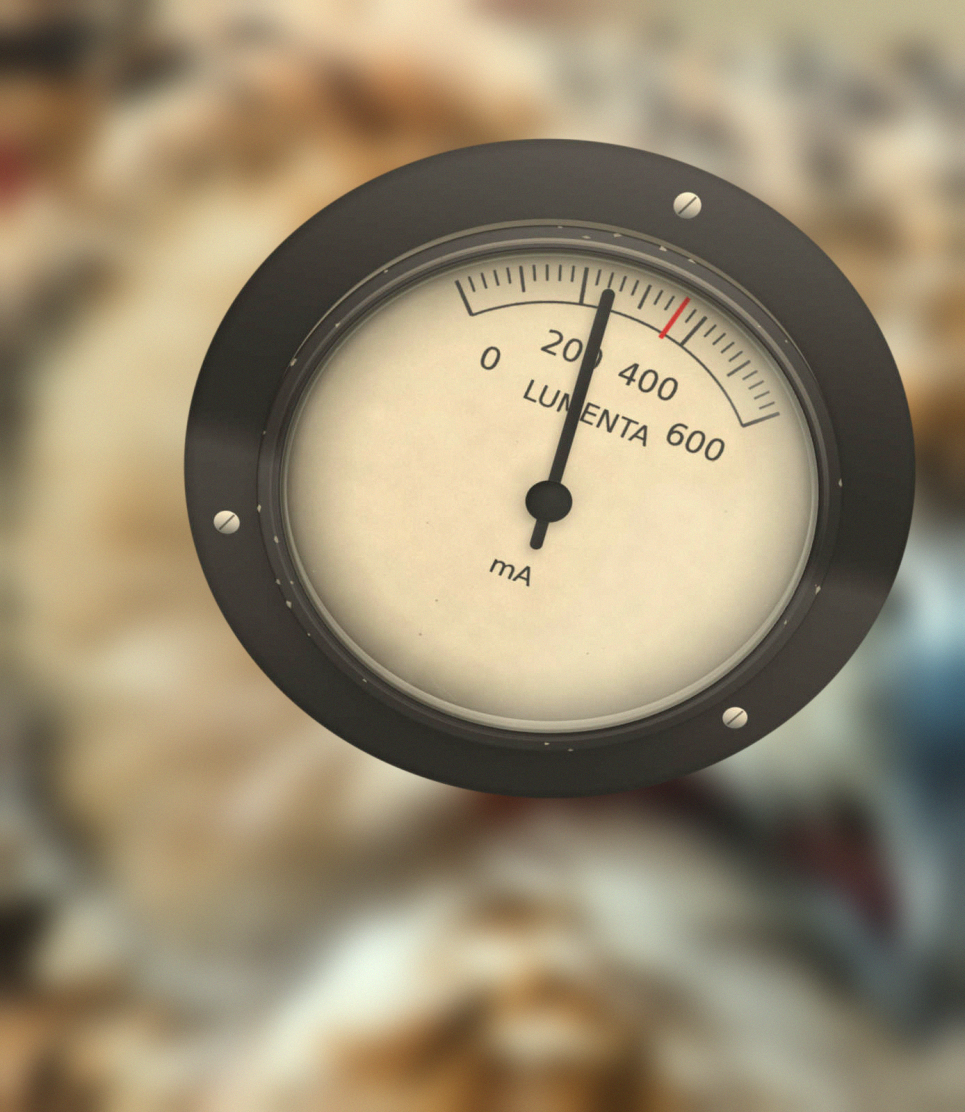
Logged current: 240 mA
